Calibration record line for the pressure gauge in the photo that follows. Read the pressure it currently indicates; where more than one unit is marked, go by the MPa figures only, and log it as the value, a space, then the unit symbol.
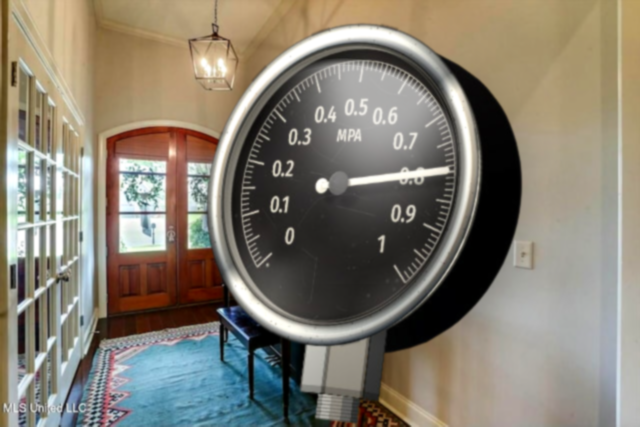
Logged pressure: 0.8 MPa
